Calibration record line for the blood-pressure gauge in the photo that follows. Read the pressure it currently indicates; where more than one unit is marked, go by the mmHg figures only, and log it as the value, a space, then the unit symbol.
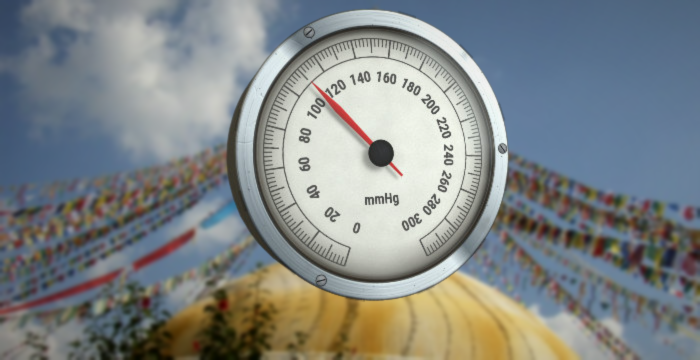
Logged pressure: 110 mmHg
